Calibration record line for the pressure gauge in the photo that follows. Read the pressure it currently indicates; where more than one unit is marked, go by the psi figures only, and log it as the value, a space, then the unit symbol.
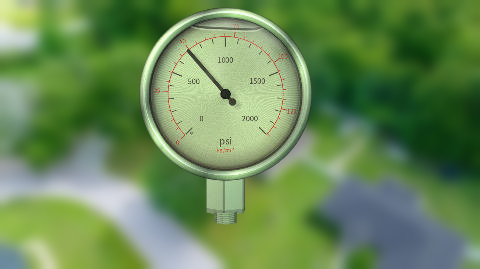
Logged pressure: 700 psi
